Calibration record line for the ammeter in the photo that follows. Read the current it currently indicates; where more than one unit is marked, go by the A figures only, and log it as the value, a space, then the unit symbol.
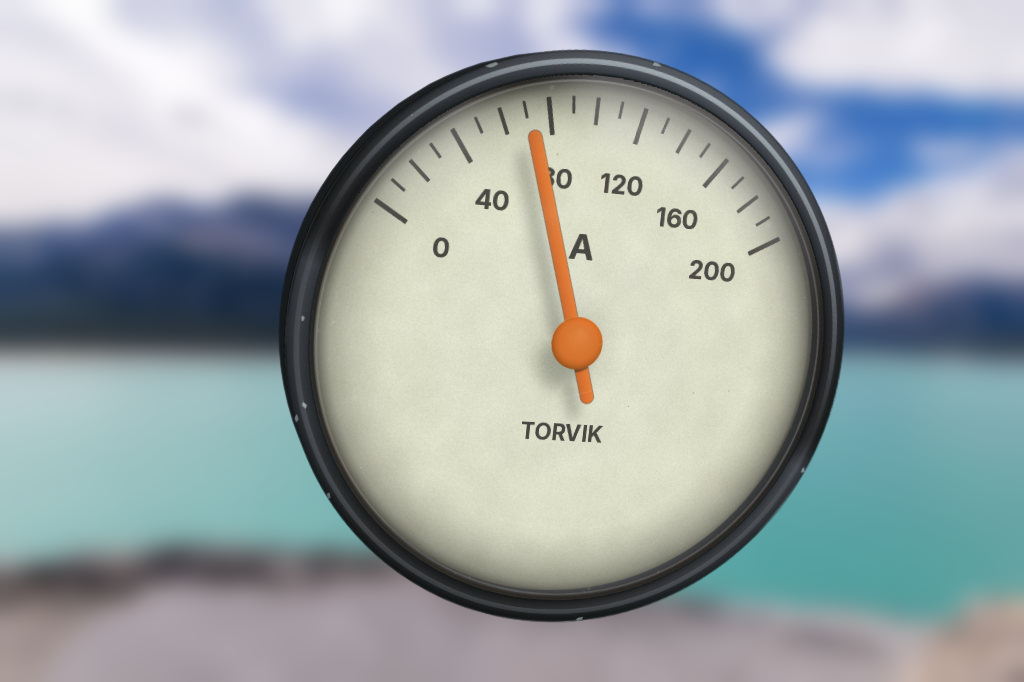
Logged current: 70 A
